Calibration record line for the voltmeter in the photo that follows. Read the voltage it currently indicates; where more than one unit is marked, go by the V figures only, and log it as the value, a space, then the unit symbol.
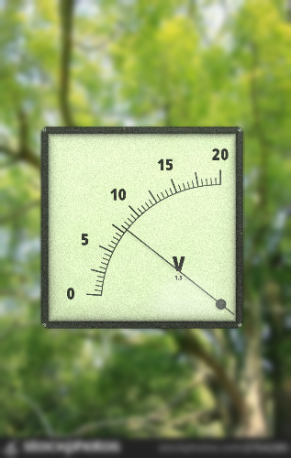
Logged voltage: 8 V
